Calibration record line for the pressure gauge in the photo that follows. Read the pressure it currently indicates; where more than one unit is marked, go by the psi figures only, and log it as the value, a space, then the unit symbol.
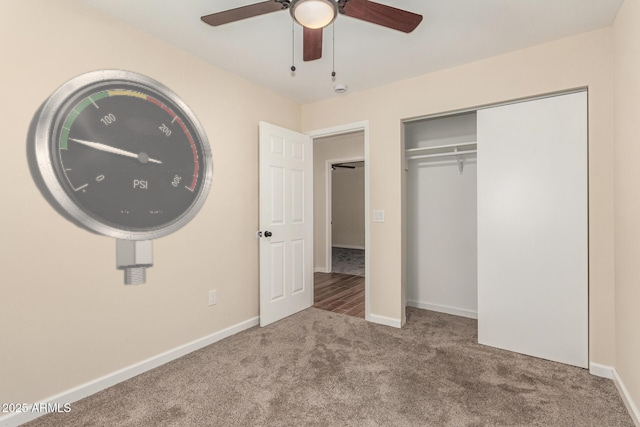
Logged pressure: 50 psi
